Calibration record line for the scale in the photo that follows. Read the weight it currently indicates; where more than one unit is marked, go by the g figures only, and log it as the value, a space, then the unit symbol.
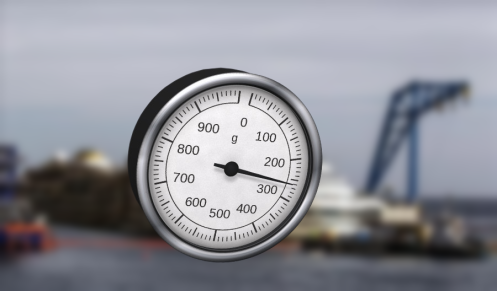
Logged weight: 260 g
